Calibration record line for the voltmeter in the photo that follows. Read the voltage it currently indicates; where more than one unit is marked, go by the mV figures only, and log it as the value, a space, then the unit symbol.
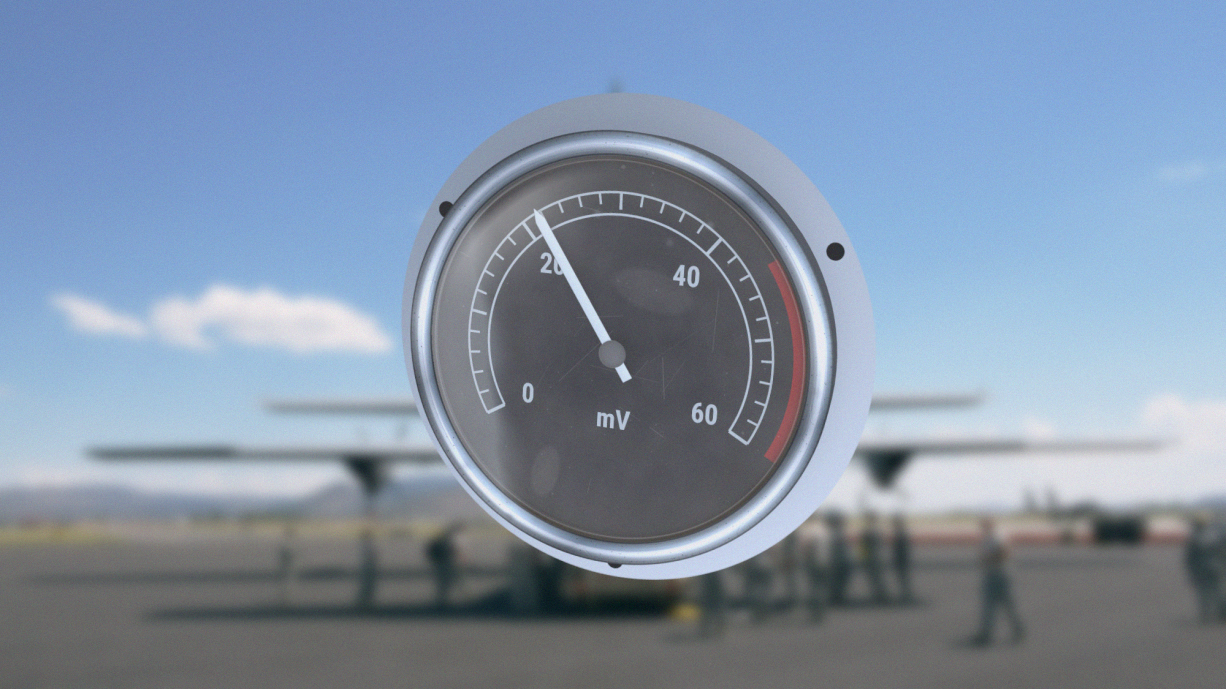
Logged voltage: 22 mV
